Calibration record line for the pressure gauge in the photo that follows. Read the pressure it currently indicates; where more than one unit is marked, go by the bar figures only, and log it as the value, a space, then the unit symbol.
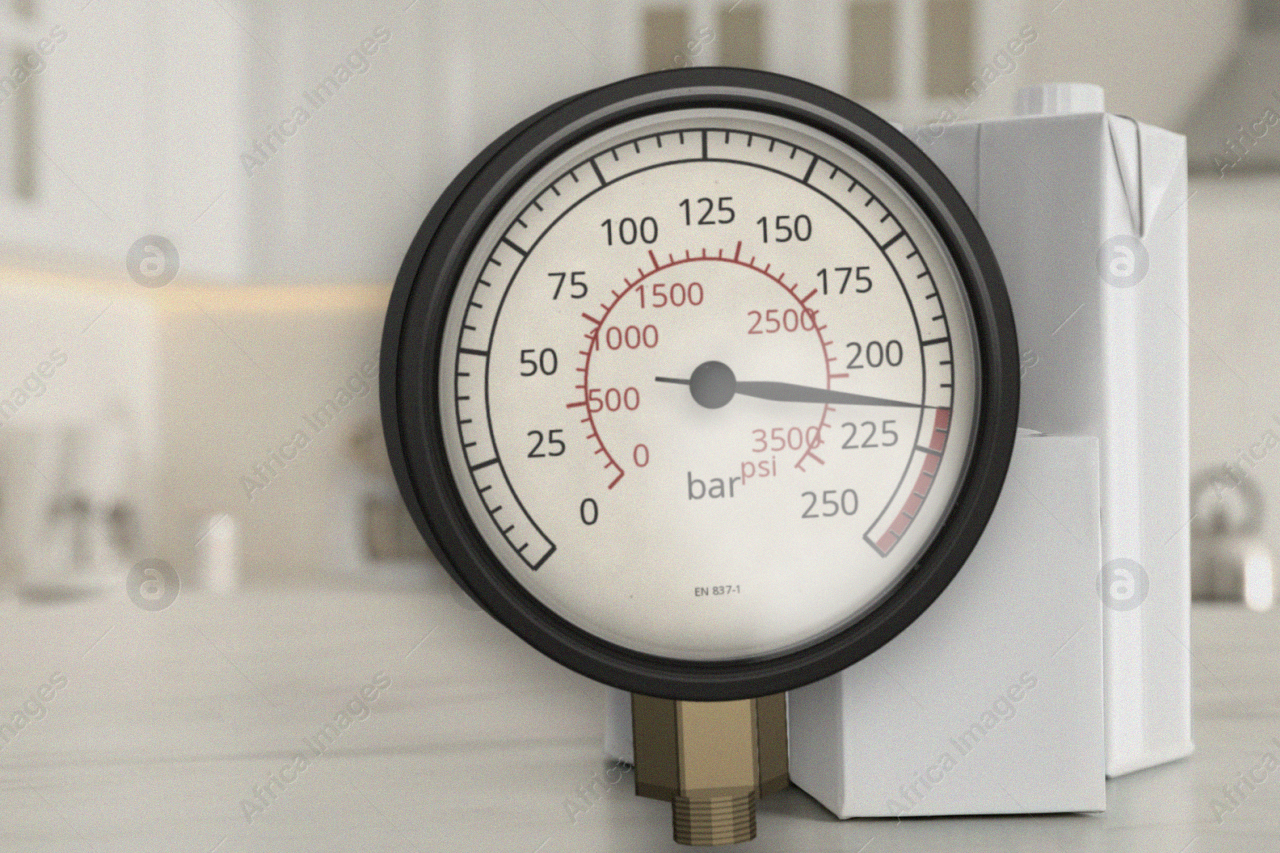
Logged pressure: 215 bar
